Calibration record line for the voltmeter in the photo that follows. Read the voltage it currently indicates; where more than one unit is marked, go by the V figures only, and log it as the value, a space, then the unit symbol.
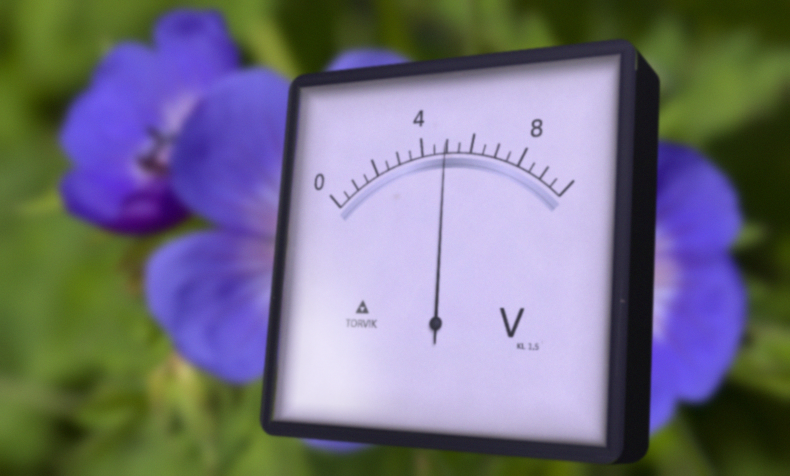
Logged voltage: 5 V
